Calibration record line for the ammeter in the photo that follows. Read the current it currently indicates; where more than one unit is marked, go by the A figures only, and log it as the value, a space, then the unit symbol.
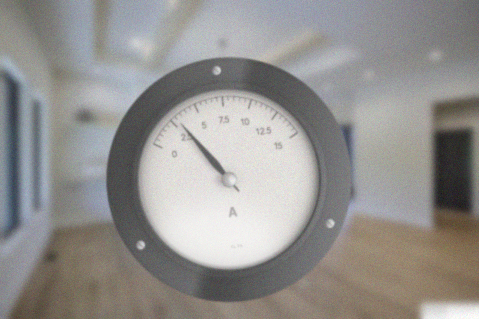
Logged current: 3 A
